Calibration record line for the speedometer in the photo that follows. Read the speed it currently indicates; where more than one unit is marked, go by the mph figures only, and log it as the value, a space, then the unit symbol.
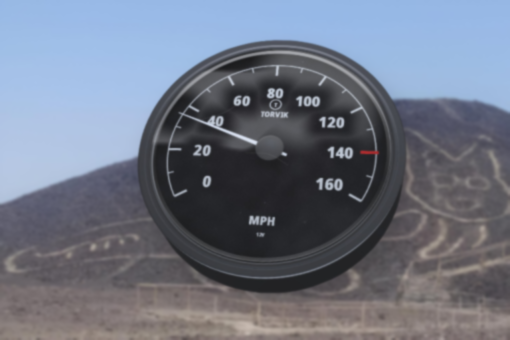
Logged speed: 35 mph
